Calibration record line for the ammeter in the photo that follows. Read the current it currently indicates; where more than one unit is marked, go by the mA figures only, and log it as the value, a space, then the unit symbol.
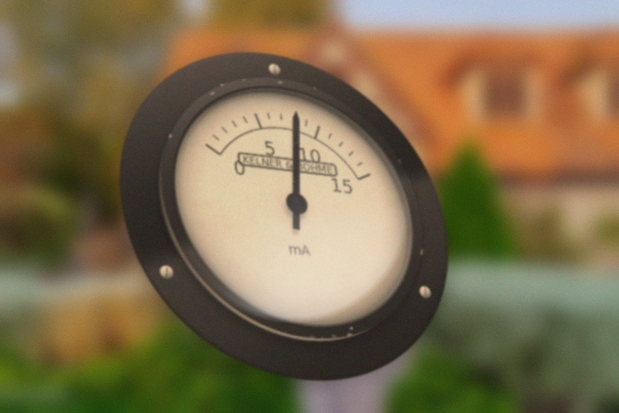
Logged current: 8 mA
